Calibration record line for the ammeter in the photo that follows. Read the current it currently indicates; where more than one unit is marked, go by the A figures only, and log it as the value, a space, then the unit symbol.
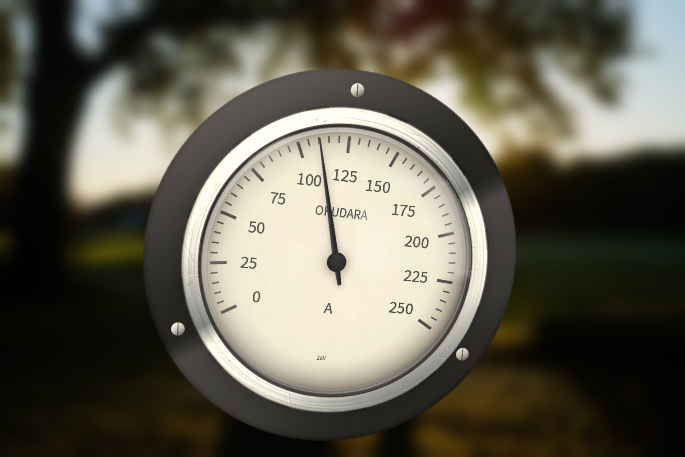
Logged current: 110 A
